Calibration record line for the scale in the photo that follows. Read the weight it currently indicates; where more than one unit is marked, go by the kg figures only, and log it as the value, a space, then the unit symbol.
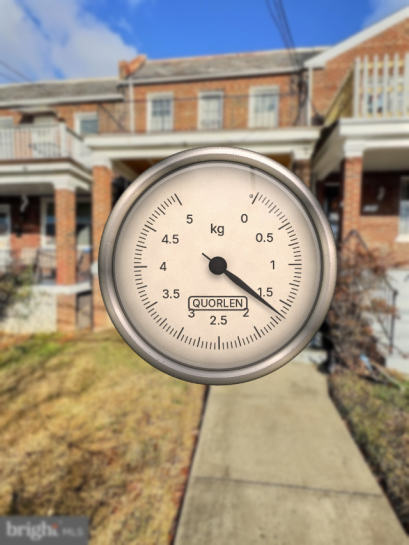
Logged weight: 1.65 kg
